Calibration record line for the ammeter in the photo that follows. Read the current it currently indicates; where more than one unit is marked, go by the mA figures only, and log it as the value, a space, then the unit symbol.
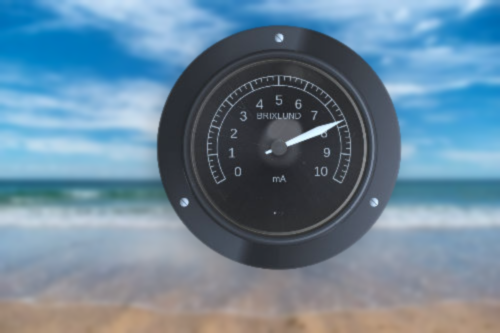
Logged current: 7.8 mA
